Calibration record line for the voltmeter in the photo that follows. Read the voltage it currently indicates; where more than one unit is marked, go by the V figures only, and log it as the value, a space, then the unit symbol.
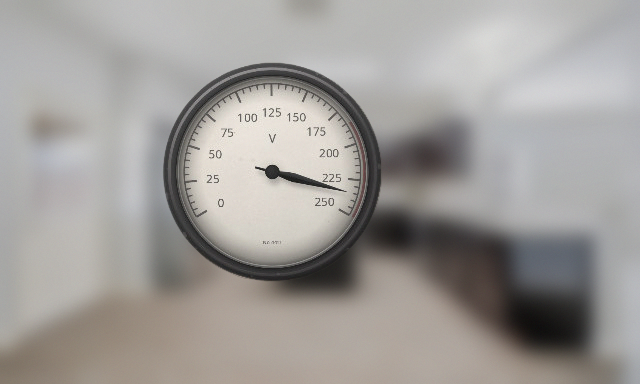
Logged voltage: 235 V
